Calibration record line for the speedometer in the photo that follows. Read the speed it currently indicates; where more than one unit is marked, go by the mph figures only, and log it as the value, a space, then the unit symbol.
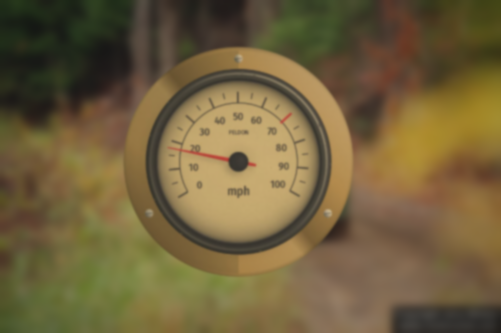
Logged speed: 17.5 mph
